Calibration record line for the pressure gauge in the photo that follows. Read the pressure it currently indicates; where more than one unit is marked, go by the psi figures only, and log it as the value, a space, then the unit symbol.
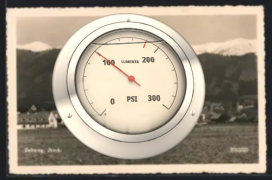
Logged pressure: 100 psi
